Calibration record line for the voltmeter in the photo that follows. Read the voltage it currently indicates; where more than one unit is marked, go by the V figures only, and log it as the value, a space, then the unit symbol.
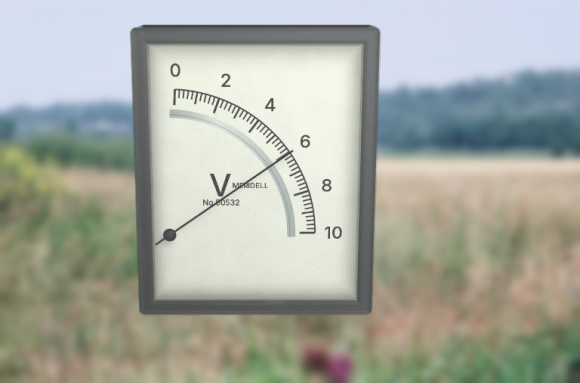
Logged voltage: 6 V
